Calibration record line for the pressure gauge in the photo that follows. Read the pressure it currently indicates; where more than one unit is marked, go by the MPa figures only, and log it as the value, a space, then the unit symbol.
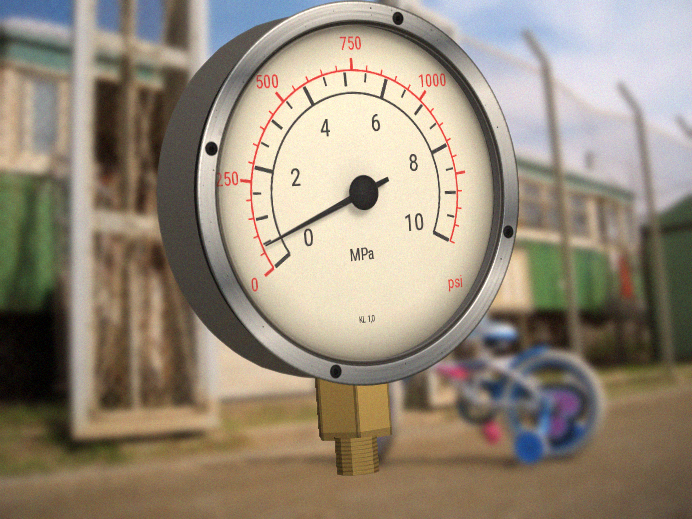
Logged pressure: 0.5 MPa
